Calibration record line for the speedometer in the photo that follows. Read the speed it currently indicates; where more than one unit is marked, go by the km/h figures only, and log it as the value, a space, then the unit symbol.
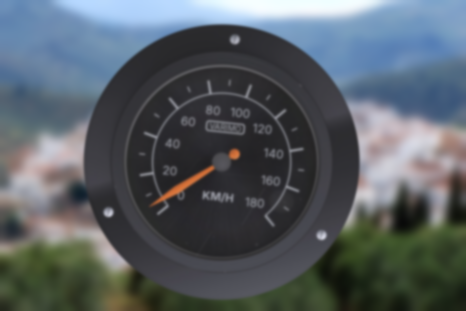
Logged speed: 5 km/h
